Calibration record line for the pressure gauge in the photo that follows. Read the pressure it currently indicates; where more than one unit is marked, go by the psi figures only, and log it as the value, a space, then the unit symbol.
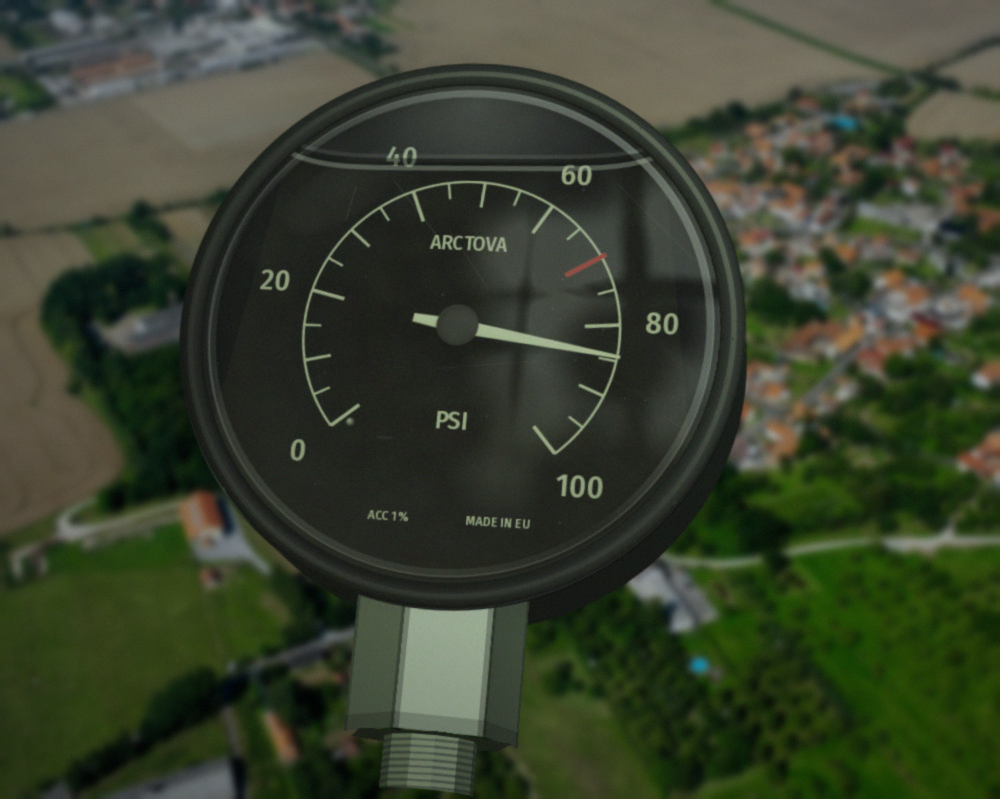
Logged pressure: 85 psi
